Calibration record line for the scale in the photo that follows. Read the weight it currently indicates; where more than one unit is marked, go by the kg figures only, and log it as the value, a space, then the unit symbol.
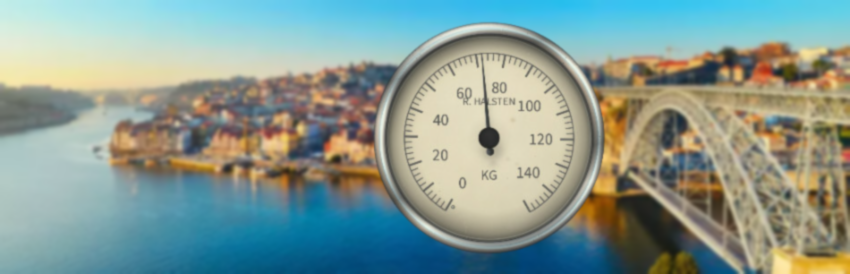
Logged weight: 72 kg
